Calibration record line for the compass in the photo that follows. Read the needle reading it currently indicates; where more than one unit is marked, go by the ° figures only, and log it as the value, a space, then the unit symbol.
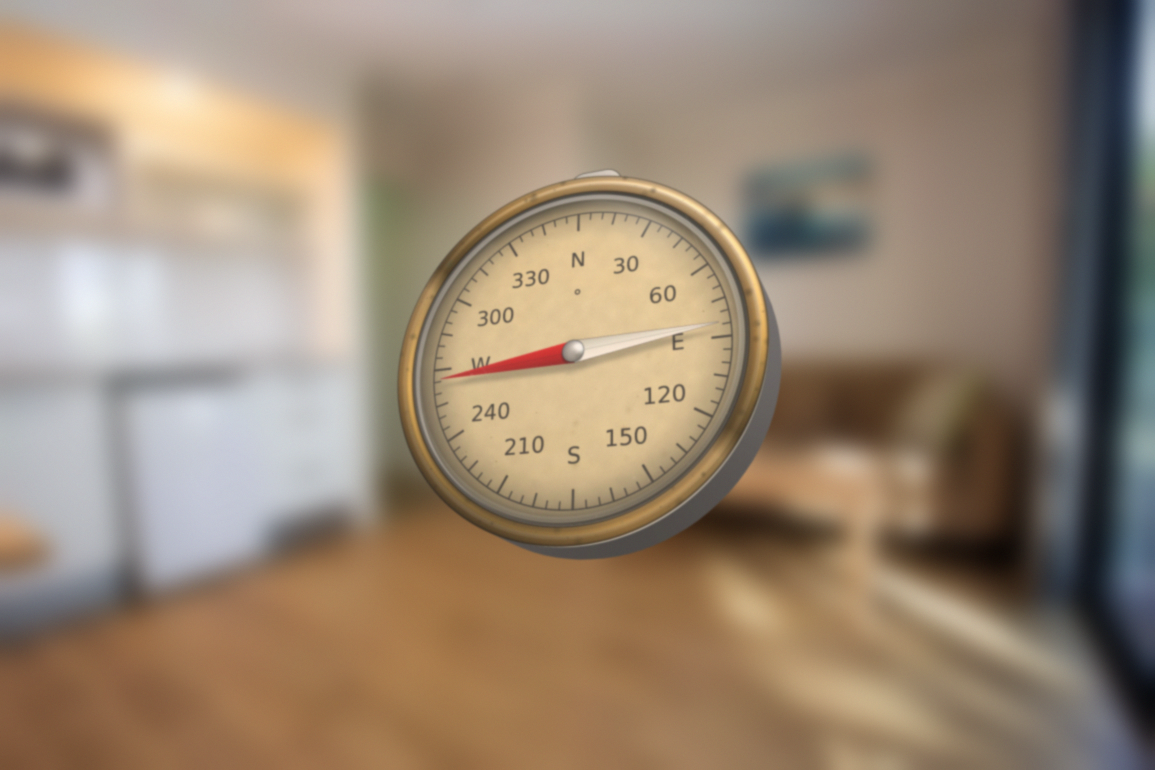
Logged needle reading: 265 °
